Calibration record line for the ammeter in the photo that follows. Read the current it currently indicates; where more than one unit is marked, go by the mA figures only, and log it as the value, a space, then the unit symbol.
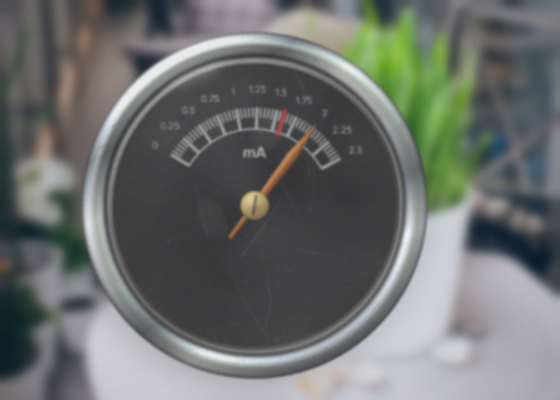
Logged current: 2 mA
